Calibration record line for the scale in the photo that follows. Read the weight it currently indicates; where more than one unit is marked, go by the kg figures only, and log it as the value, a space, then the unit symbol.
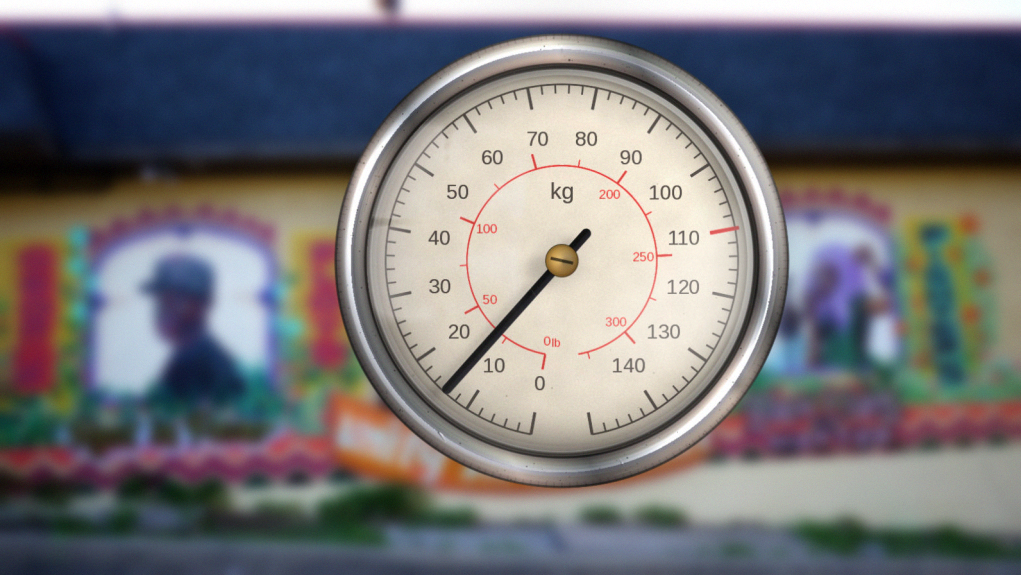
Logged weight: 14 kg
